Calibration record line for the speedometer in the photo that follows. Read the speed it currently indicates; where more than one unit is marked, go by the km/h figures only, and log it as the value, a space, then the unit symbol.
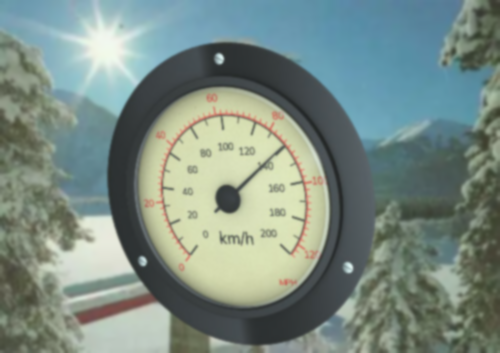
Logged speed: 140 km/h
